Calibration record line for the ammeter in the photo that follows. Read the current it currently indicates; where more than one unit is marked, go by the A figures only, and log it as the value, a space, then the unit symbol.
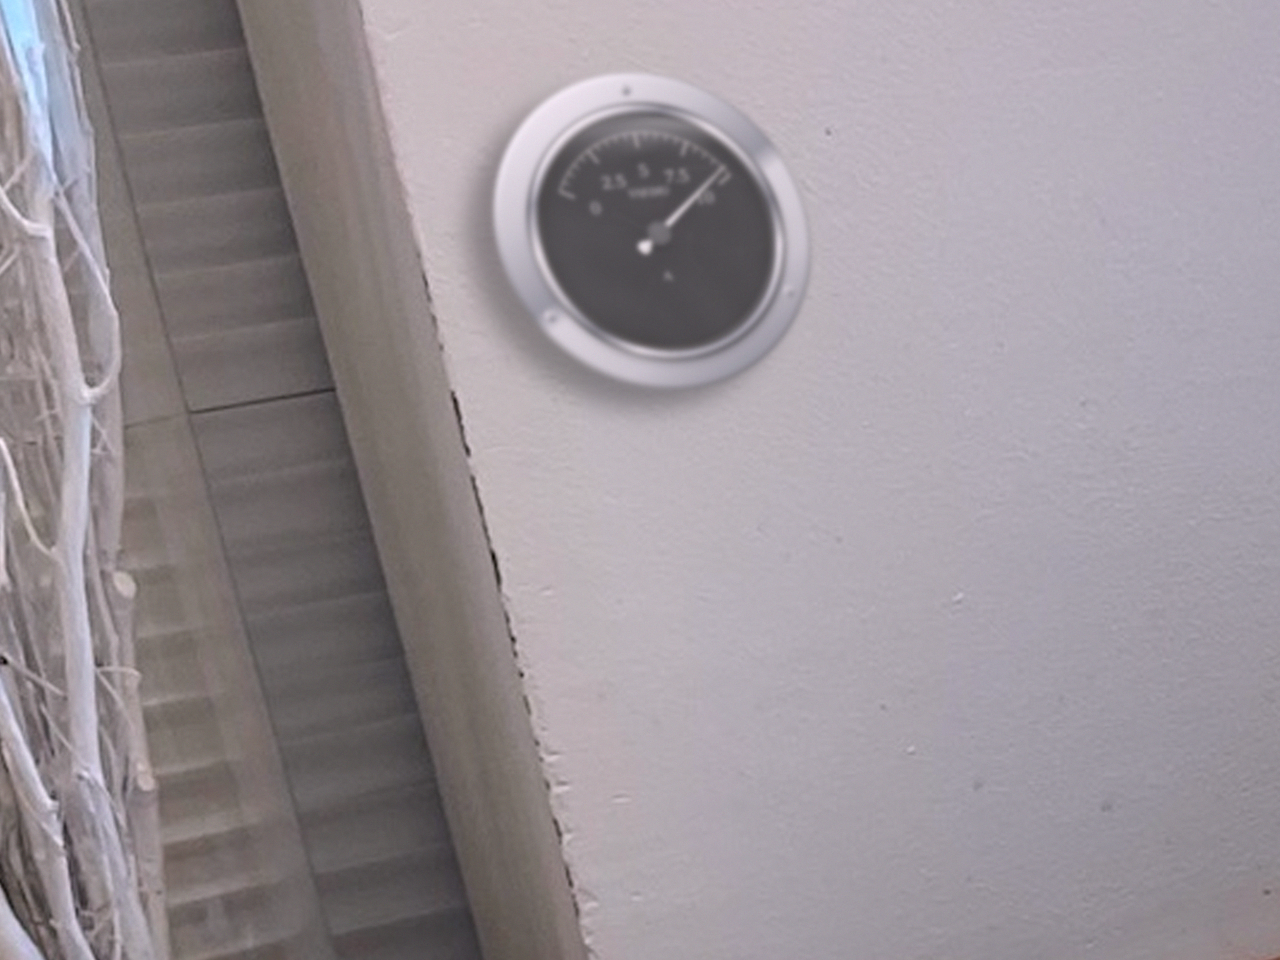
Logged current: 9.5 A
